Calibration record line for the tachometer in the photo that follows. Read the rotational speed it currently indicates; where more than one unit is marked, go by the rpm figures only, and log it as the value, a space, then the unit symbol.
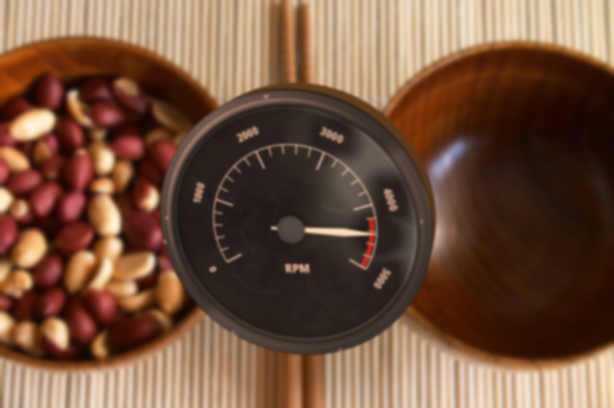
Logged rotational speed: 4400 rpm
